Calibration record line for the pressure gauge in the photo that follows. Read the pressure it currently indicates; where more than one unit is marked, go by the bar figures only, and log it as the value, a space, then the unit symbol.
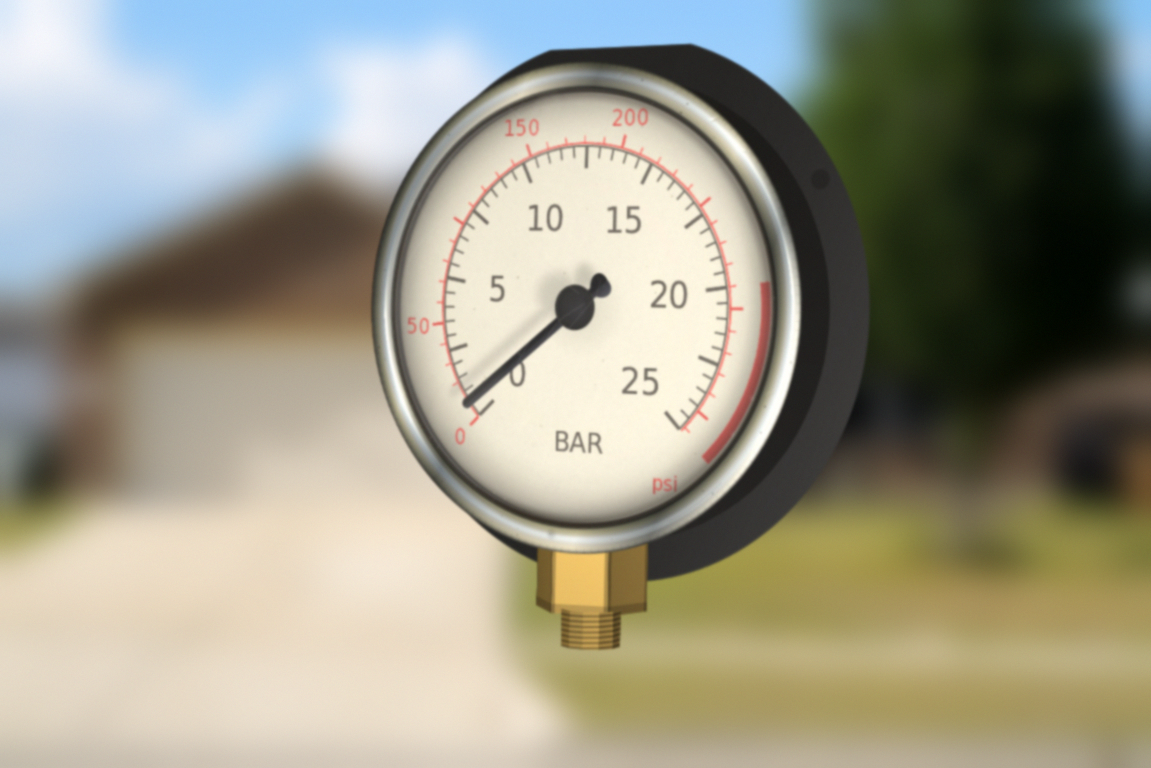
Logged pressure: 0.5 bar
